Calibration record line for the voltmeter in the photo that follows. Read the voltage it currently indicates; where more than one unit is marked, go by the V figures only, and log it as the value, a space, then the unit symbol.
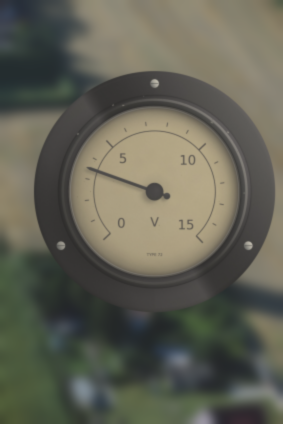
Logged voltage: 3.5 V
